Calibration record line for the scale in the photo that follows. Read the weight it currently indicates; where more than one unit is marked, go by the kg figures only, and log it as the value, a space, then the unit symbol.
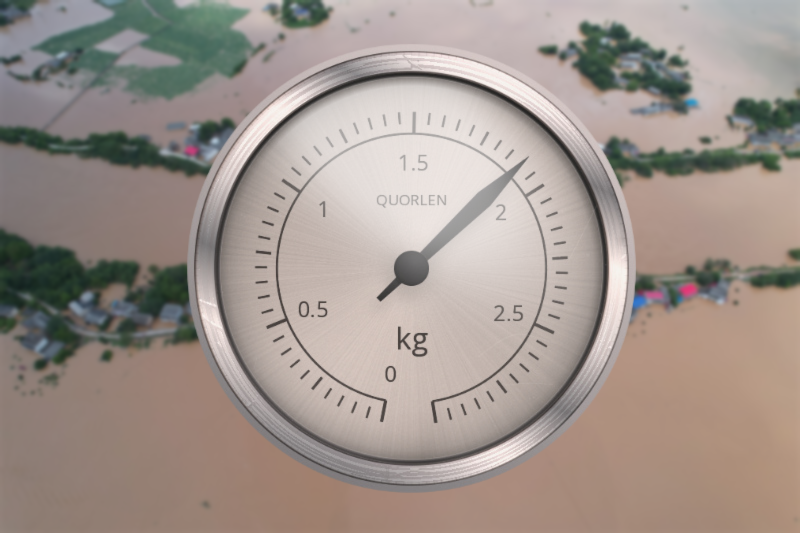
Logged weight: 1.9 kg
